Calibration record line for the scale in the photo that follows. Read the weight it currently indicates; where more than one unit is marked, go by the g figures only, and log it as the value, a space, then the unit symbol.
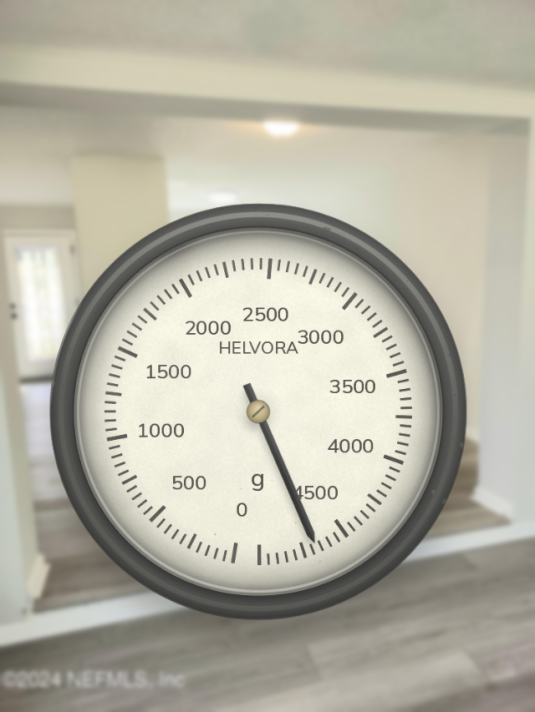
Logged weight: 4675 g
